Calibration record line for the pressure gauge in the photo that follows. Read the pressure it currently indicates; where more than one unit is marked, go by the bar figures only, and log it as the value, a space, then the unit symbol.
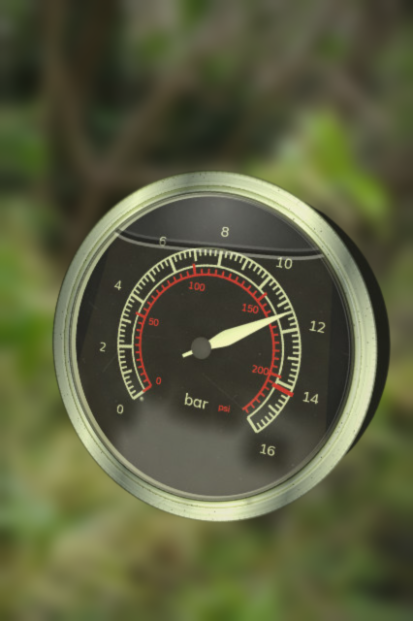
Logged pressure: 11.4 bar
